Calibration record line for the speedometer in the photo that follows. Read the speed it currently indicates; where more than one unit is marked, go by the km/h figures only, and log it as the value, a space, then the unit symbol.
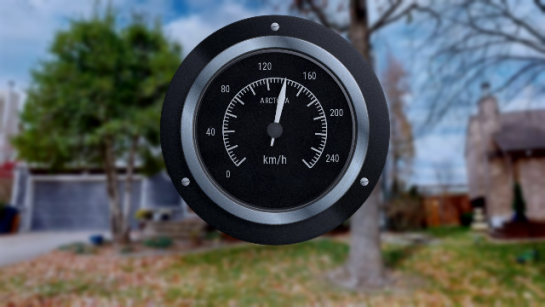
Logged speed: 140 km/h
